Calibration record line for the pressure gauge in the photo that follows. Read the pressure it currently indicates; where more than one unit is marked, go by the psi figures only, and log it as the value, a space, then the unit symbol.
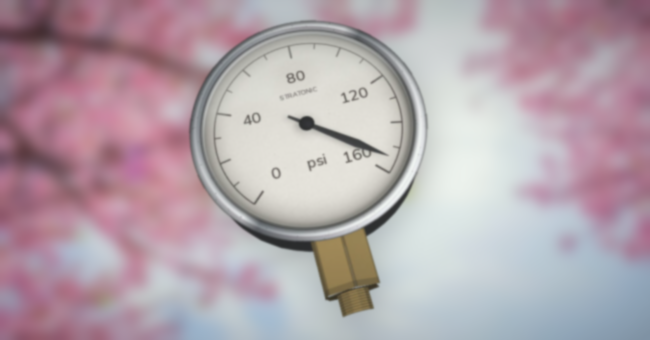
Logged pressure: 155 psi
